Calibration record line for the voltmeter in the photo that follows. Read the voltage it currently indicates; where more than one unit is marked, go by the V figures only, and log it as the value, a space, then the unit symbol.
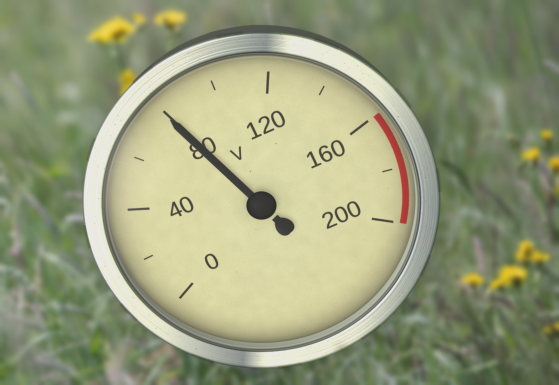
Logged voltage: 80 V
